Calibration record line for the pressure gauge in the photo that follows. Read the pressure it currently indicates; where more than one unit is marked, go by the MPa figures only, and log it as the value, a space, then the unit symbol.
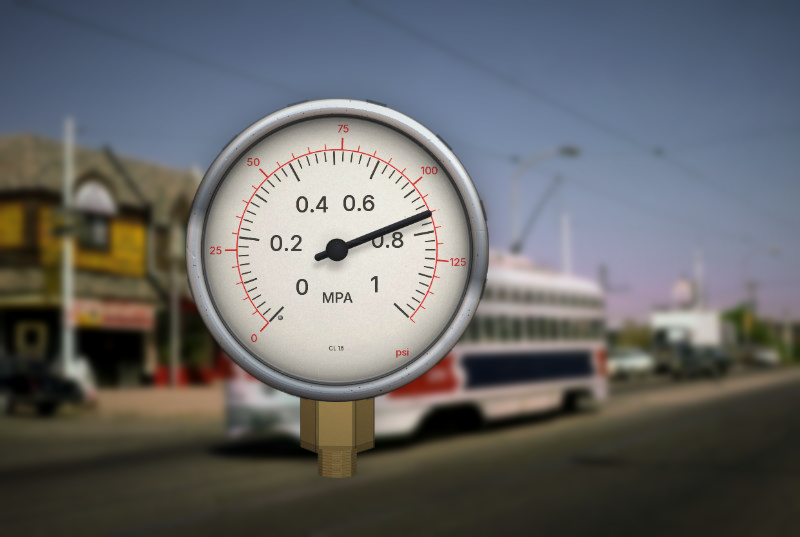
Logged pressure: 0.76 MPa
